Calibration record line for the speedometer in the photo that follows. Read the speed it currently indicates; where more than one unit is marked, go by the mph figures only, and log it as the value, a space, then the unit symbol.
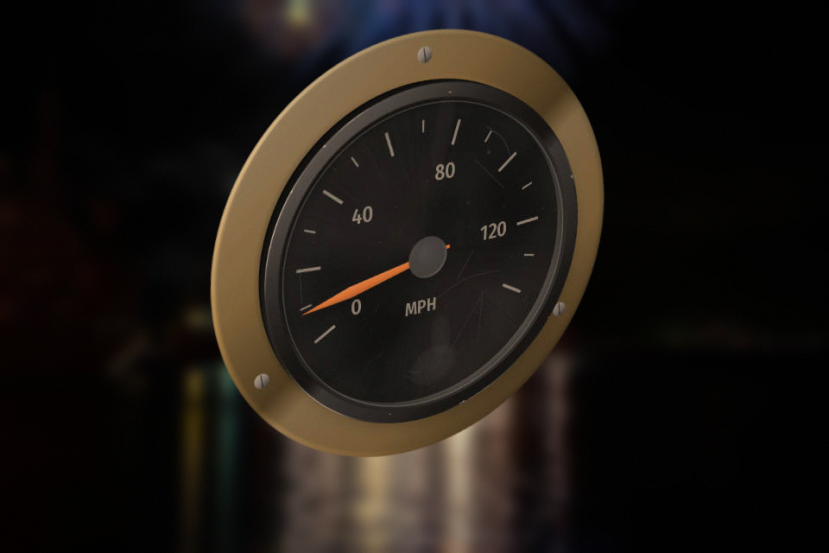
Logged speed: 10 mph
